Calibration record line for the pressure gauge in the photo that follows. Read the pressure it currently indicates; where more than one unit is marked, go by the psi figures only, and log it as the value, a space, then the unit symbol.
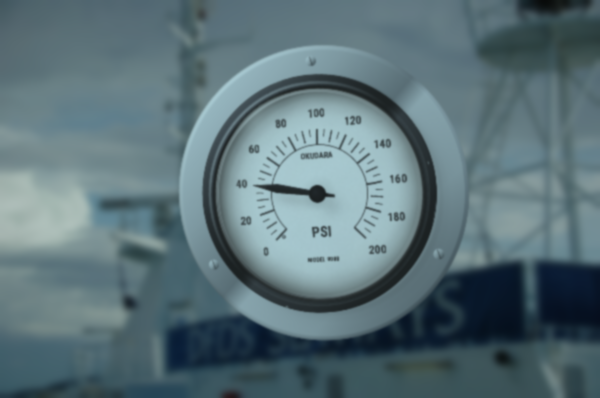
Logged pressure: 40 psi
